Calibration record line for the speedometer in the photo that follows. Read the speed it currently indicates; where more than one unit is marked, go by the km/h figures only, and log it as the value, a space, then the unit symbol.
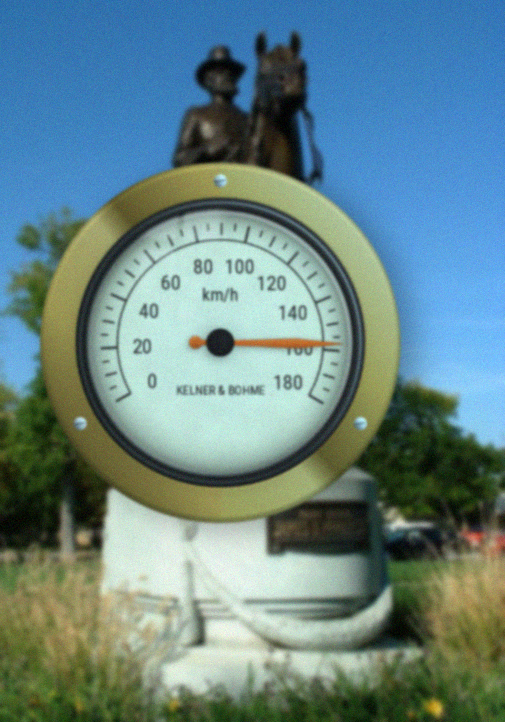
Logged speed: 157.5 km/h
